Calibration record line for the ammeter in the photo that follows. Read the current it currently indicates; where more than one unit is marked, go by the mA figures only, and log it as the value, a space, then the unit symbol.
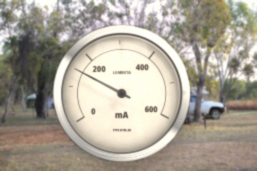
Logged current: 150 mA
